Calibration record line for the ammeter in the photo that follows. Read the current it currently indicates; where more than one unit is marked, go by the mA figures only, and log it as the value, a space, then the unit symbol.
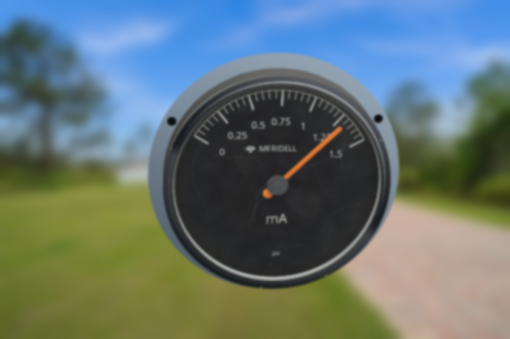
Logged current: 1.3 mA
